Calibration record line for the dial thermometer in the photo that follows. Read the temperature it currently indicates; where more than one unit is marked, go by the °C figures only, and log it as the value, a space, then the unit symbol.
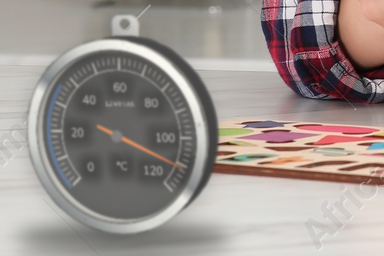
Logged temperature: 110 °C
